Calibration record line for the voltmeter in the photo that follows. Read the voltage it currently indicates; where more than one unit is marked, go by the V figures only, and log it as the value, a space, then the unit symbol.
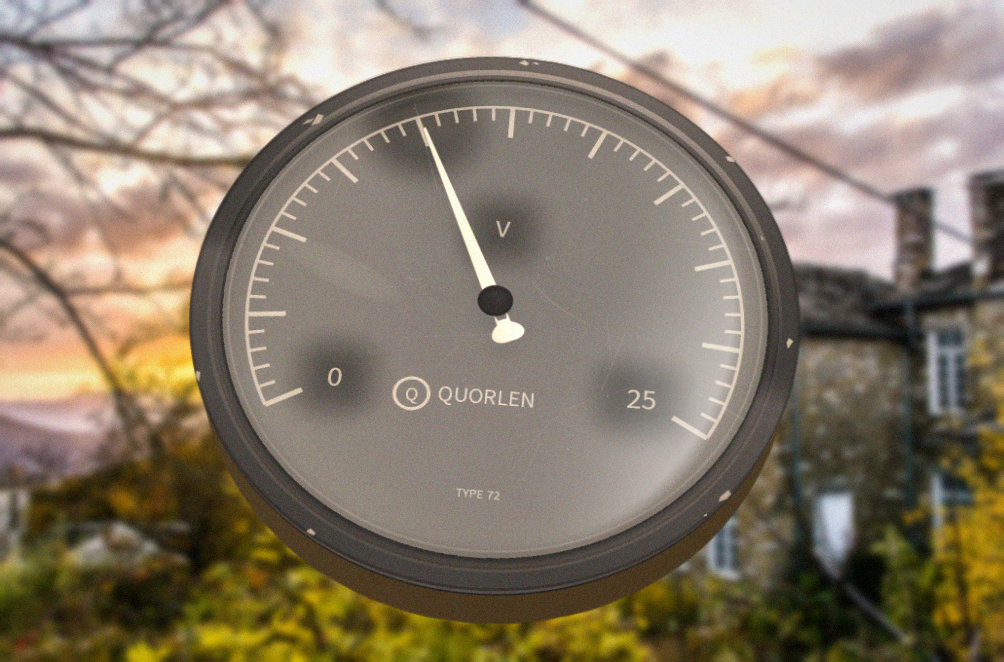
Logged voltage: 10 V
